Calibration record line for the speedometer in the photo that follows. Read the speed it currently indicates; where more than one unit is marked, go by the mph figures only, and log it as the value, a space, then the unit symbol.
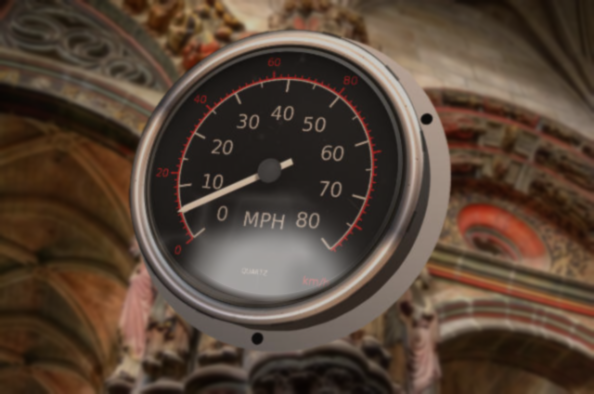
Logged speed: 5 mph
